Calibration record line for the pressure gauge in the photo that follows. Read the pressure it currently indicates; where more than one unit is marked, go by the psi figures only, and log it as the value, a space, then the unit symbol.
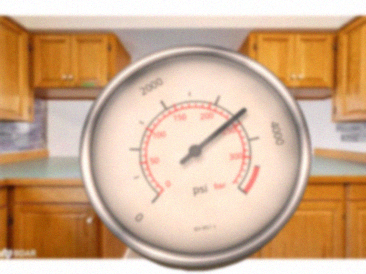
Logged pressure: 3500 psi
